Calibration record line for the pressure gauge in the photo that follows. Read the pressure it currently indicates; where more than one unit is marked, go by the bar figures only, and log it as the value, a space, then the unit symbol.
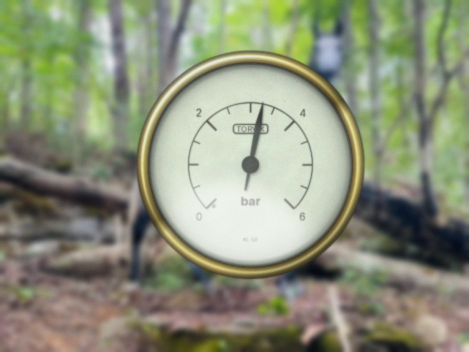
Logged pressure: 3.25 bar
